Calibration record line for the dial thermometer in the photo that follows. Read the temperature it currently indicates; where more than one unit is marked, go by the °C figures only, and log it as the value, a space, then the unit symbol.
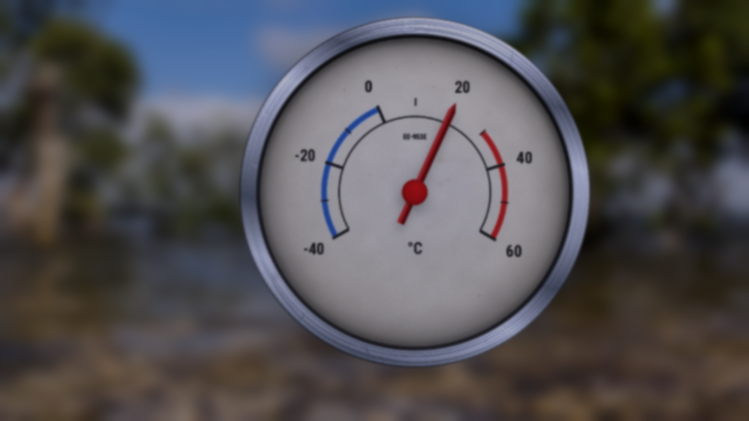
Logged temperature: 20 °C
